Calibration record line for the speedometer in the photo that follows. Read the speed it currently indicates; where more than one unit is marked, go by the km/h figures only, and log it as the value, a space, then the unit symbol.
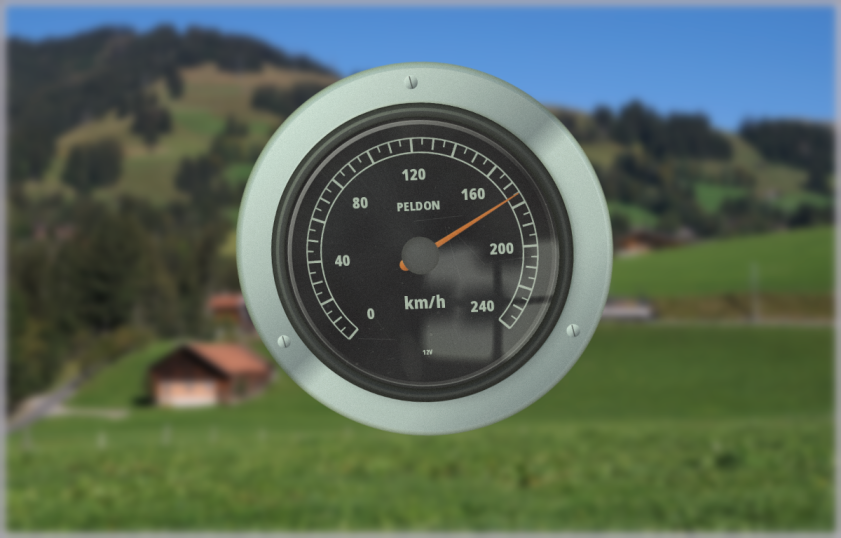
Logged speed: 175 km/h
